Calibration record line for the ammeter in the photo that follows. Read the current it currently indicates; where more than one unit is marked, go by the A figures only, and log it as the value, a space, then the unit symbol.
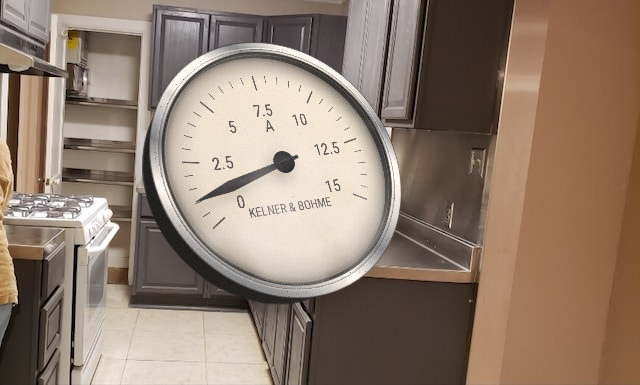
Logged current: 1 A
